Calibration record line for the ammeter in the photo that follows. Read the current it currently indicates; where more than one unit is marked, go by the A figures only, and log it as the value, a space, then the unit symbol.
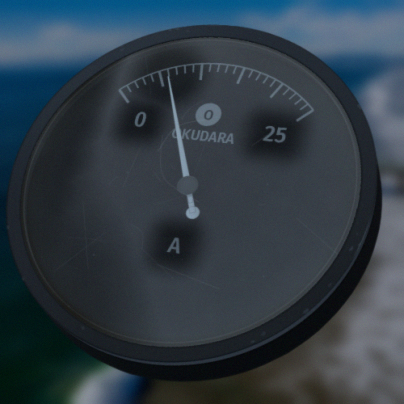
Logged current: 6 A
